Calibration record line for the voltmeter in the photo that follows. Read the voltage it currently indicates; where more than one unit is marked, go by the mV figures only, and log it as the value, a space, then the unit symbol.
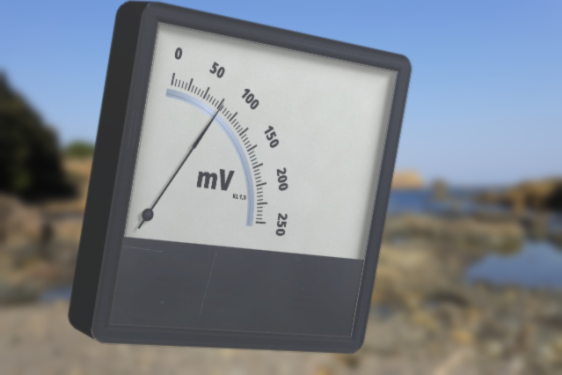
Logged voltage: 75 mV
